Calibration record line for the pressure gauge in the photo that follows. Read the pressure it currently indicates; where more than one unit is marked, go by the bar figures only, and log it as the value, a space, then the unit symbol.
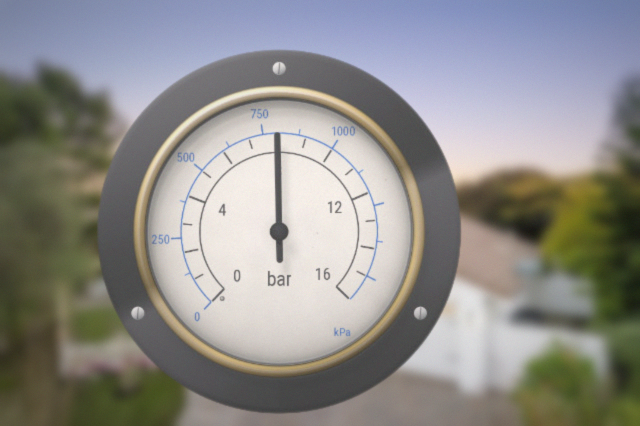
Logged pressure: 8 bar
